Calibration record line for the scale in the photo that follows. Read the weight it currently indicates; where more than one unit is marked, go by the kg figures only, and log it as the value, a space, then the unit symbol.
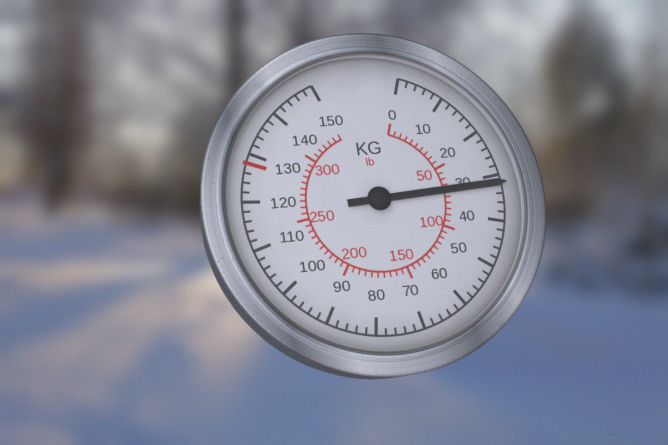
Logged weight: 32 kg
